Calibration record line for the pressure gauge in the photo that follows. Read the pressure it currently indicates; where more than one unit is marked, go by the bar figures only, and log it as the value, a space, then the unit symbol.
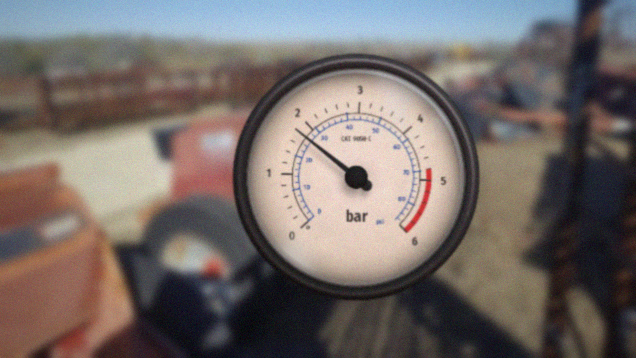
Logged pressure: 1.8 bar
